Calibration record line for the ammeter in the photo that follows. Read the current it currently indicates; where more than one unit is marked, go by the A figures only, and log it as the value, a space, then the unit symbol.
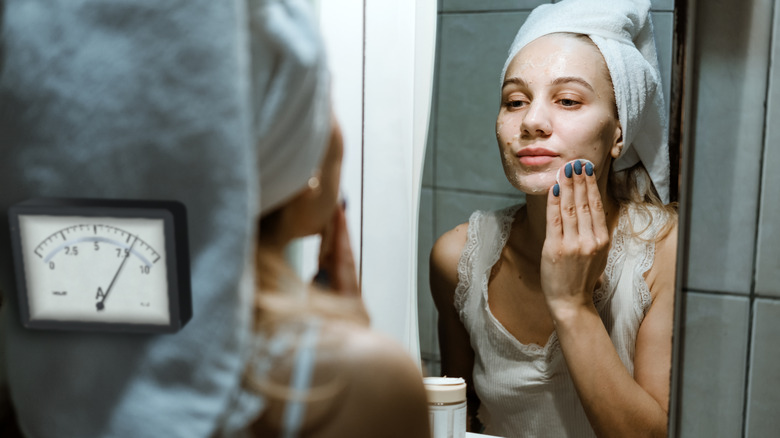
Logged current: 8 A
